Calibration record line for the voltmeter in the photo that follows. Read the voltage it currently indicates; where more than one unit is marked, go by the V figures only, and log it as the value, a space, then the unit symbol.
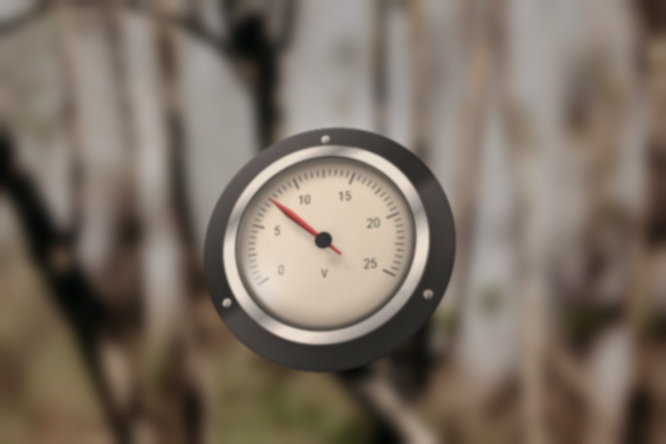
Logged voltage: 7.5 V
